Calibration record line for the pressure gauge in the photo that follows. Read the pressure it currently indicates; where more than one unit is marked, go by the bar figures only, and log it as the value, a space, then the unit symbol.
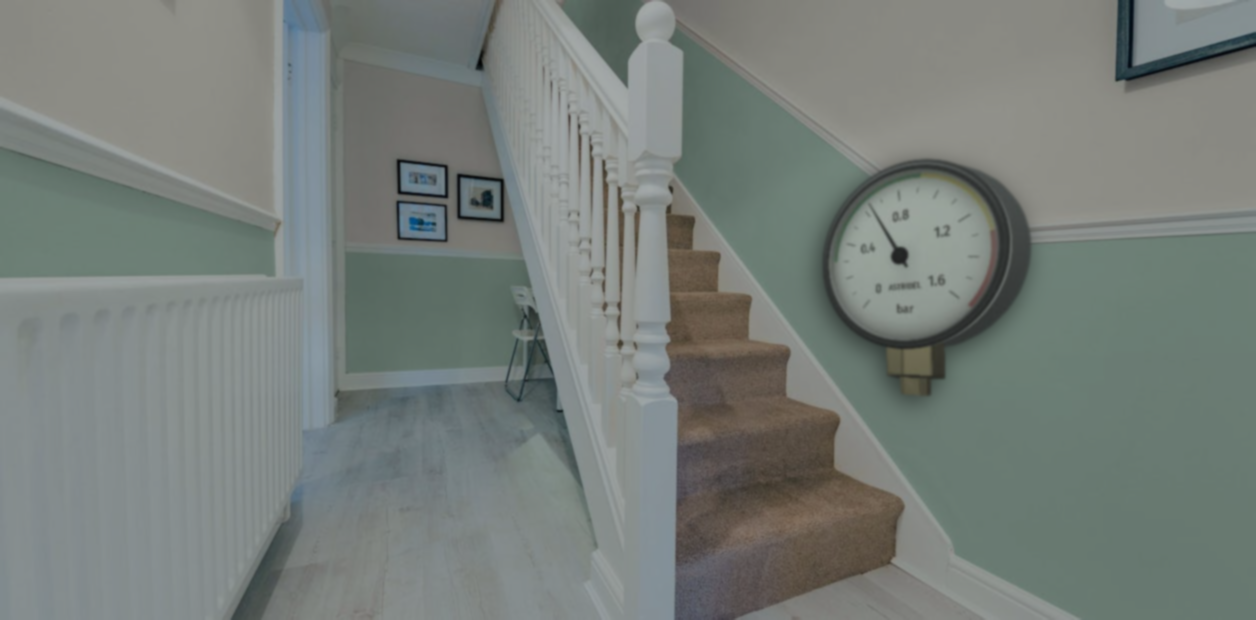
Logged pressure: 0.65 bar
